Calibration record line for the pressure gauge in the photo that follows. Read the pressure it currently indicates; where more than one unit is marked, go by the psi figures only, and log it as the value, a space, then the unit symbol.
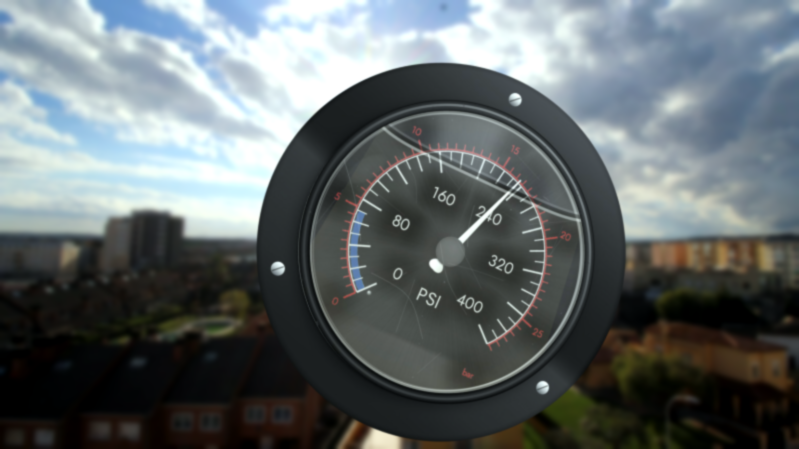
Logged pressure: 235 psi
